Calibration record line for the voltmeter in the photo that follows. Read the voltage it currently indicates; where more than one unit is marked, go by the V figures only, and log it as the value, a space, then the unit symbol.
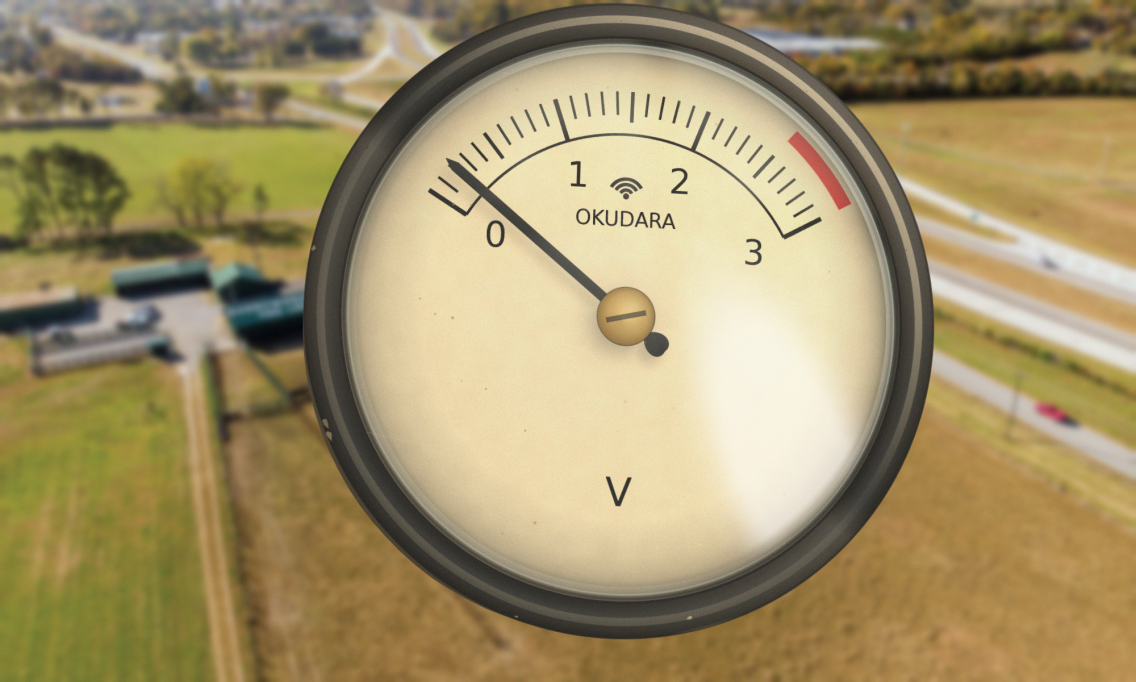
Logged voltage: 0.2 V
